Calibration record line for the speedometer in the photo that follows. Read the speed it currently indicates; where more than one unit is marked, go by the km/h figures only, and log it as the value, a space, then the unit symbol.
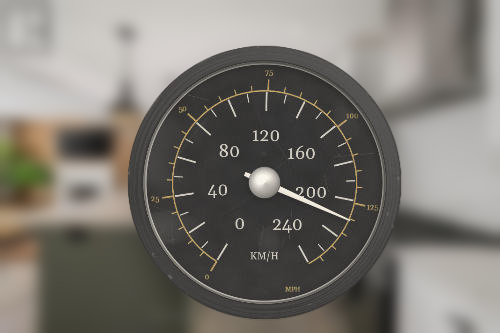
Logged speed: 210 km/h
